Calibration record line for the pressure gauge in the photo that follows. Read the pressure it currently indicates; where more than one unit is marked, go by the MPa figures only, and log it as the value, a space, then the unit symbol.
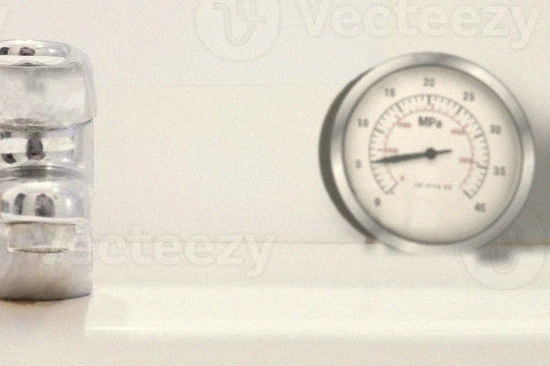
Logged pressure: 5 MPa
